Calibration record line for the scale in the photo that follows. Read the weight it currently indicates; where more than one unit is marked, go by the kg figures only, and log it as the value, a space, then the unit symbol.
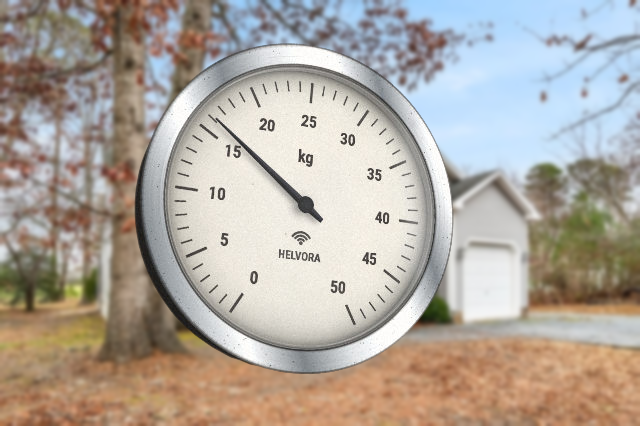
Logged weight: 16 kg
